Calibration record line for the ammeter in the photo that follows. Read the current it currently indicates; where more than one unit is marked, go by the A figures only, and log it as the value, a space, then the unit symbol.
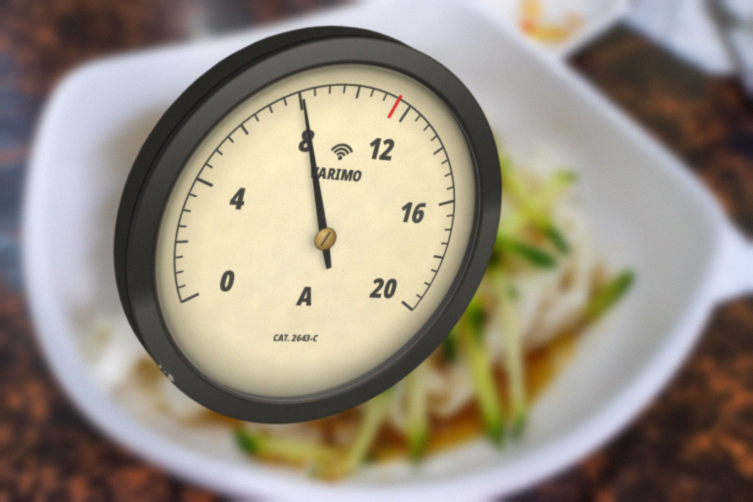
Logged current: 8 A
